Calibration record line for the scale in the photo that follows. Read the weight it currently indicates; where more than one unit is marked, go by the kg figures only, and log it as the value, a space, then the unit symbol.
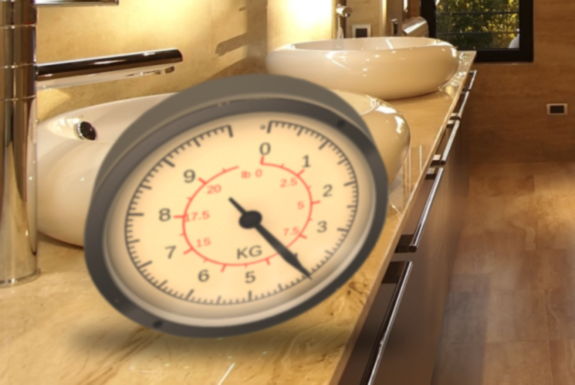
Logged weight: 4 kg
